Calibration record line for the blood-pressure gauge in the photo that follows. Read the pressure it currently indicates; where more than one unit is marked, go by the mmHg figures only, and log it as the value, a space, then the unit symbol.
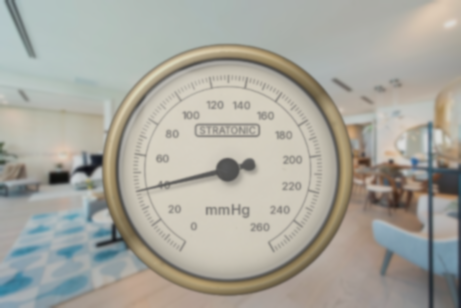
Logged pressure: 40 mmHg
